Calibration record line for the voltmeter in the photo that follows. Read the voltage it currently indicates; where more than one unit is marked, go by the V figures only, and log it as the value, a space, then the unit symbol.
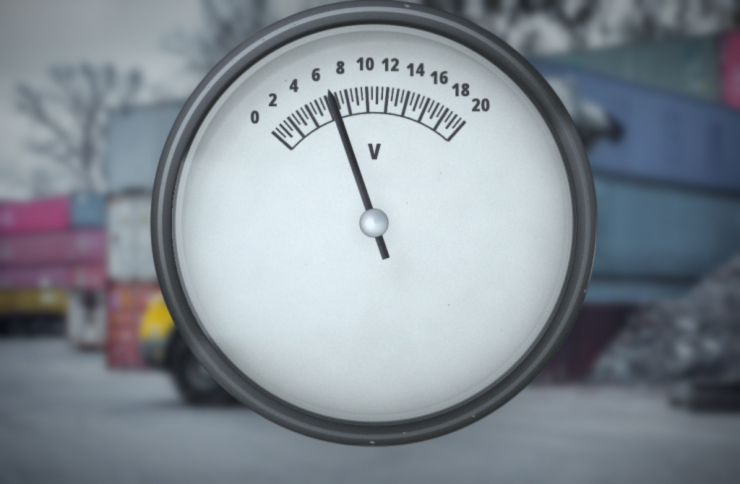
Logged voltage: 6.5 V
